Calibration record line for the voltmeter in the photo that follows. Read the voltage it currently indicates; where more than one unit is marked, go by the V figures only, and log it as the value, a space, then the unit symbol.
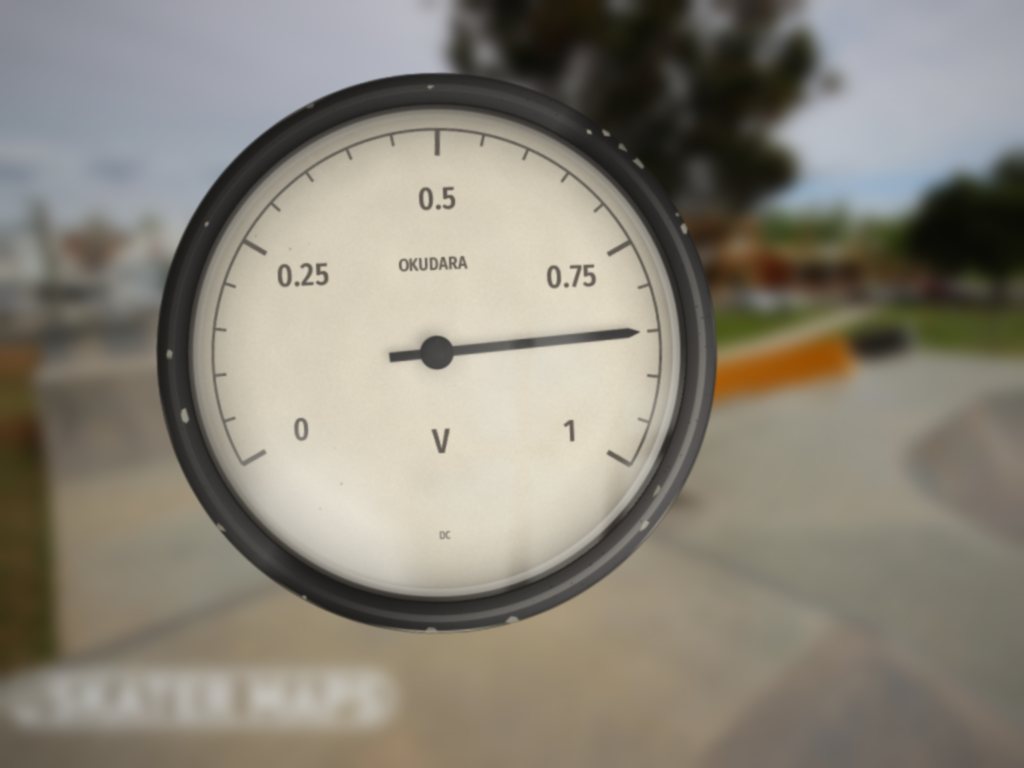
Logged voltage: 0.85 V
